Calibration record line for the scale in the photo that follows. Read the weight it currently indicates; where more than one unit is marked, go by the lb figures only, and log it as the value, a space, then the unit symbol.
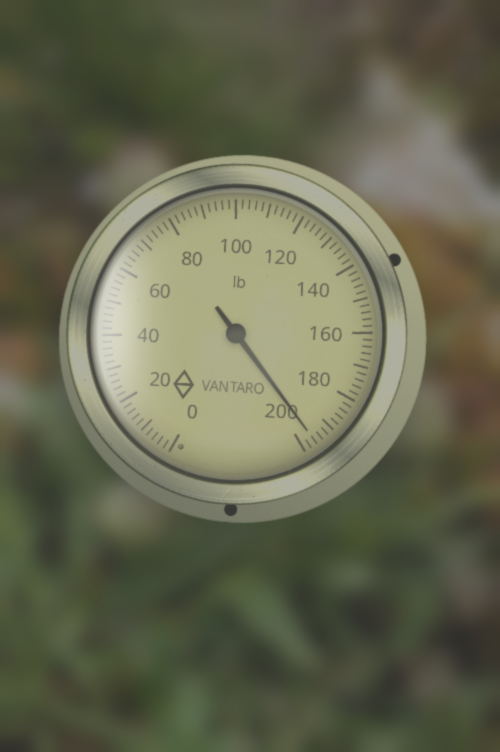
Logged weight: 196 lb
